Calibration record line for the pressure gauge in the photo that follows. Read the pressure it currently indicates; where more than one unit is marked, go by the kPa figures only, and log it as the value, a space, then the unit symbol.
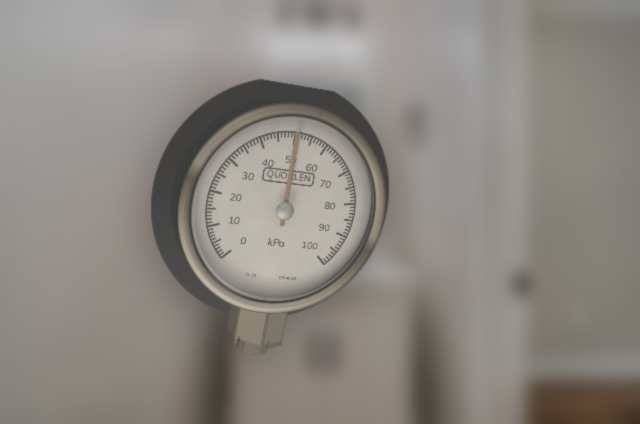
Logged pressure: 50 kPa
